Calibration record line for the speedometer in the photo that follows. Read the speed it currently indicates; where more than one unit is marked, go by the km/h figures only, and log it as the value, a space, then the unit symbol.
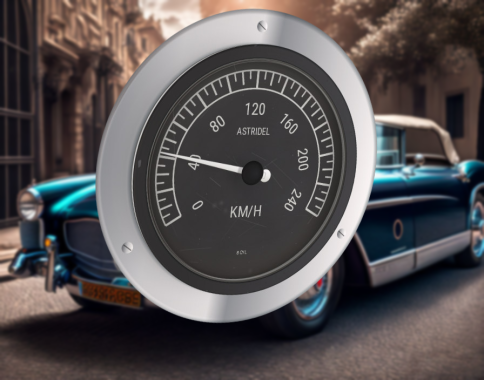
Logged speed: 42.5 km/h
